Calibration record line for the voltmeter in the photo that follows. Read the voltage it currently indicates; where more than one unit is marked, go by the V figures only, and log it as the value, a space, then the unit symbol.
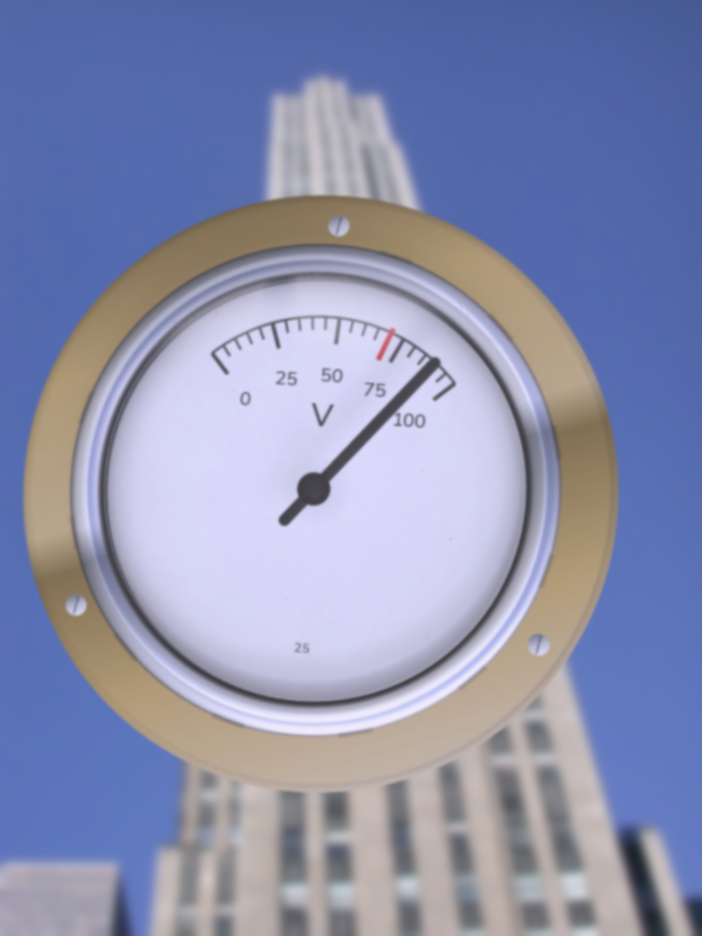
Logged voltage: 90 V
